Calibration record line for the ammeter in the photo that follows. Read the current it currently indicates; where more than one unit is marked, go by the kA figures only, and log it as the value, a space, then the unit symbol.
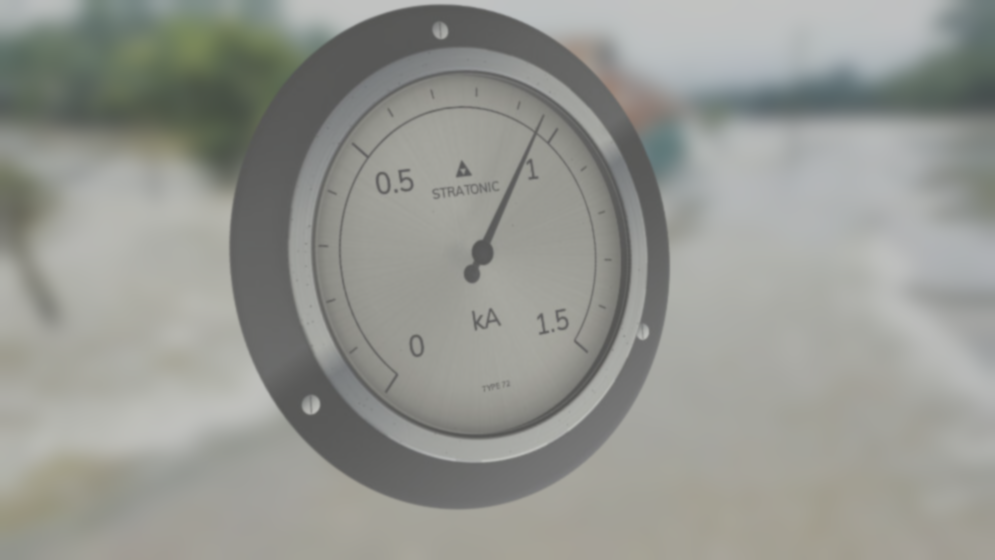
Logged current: 0.95 kA
